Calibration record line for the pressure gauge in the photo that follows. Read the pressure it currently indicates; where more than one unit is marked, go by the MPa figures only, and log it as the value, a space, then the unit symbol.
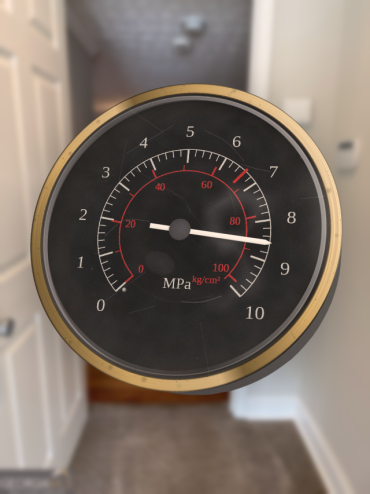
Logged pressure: 8.6 MPa
